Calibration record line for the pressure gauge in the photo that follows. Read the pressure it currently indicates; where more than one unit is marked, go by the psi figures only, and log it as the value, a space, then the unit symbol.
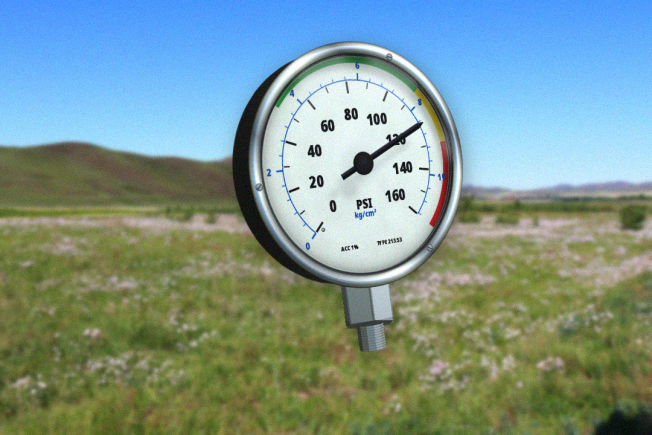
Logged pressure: 120 psi
